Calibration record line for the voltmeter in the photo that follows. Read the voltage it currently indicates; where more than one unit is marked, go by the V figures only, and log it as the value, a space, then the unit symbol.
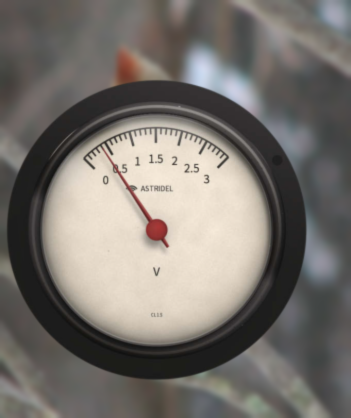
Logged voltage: 0.4 V
